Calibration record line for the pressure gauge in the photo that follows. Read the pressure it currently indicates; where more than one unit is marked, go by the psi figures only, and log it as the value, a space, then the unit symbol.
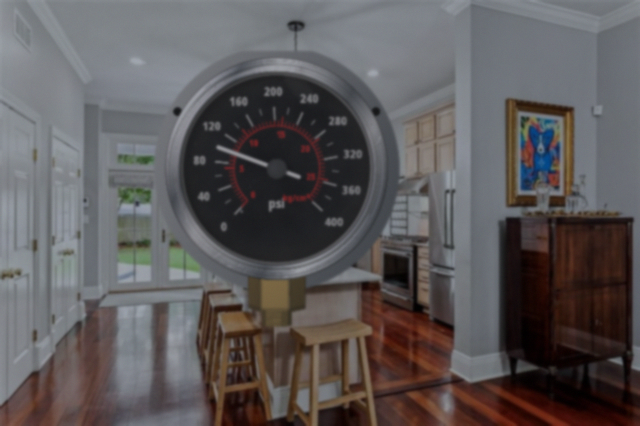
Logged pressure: 100 psi
